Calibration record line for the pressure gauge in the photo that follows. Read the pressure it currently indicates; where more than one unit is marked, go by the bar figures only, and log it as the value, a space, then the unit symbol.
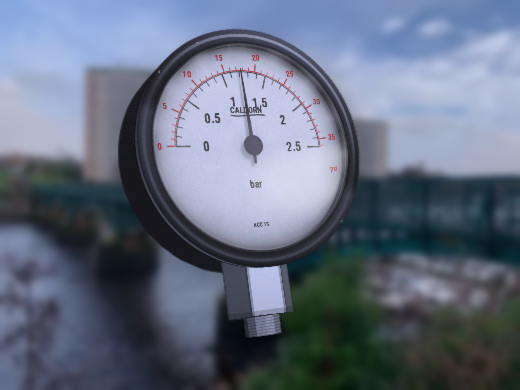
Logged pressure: 1.2 bar
